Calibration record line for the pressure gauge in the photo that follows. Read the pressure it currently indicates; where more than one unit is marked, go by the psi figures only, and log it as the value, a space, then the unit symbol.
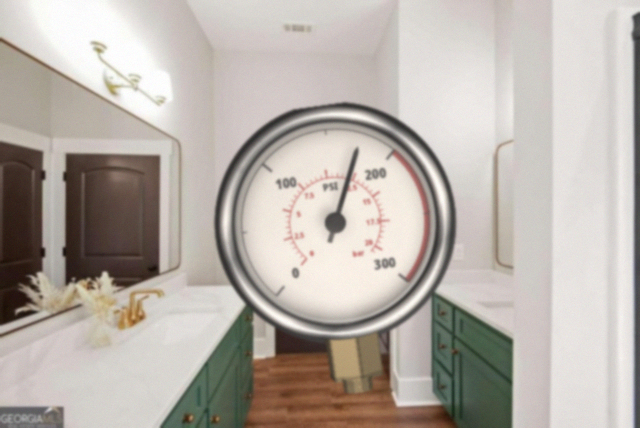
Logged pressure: 175 psi
